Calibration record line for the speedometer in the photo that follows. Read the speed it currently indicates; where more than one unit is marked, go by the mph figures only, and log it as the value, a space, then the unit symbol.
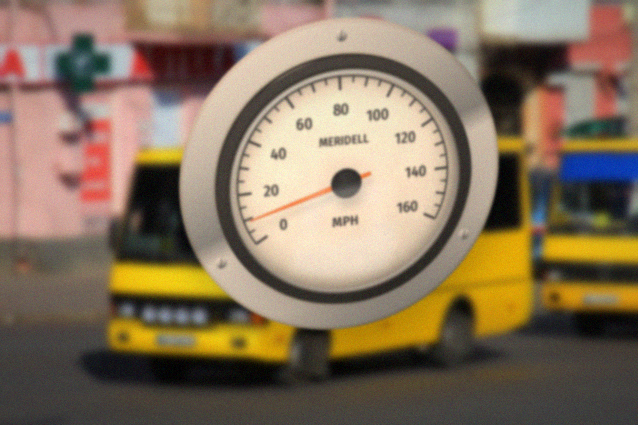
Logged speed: 10 mph
